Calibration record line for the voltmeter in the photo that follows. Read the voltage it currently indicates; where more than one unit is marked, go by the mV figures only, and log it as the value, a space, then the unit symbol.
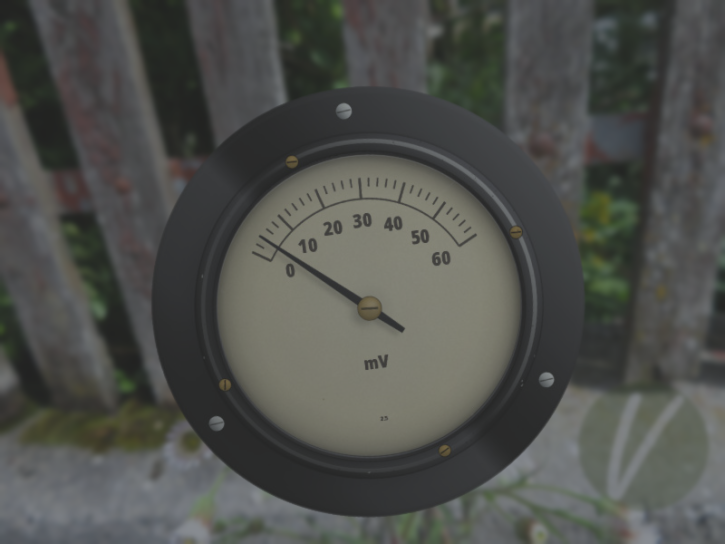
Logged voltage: 4 mV
